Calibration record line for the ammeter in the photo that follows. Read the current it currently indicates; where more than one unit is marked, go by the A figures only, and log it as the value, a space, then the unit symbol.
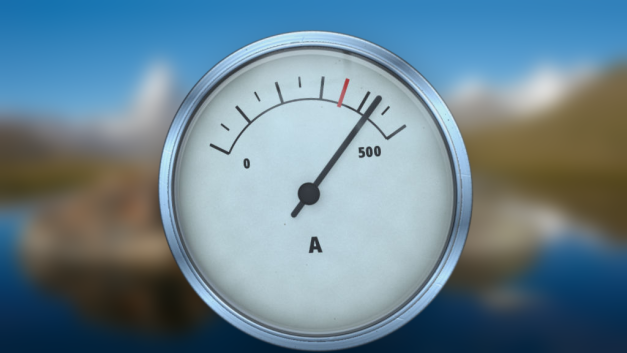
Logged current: 425 A
